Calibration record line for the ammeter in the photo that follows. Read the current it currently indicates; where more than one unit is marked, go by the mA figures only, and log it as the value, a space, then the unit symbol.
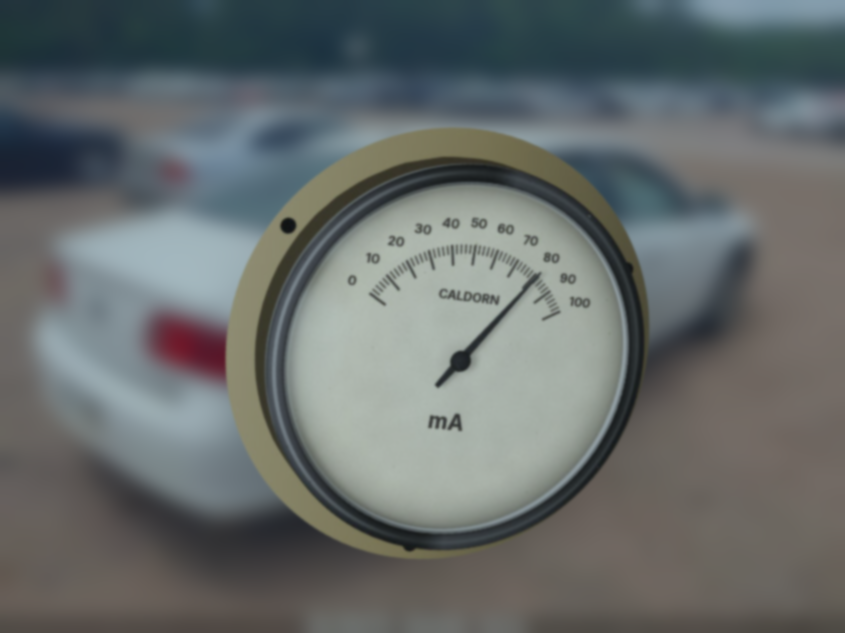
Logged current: 80 mA
